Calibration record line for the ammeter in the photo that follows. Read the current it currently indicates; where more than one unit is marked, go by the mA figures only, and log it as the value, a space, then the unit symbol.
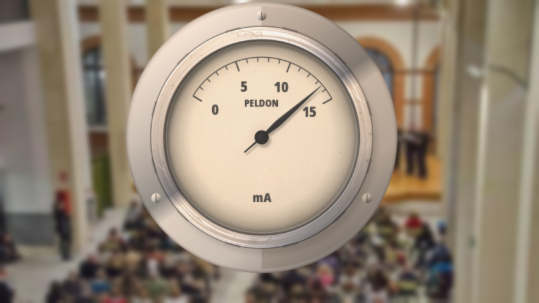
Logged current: 13.5 mA
